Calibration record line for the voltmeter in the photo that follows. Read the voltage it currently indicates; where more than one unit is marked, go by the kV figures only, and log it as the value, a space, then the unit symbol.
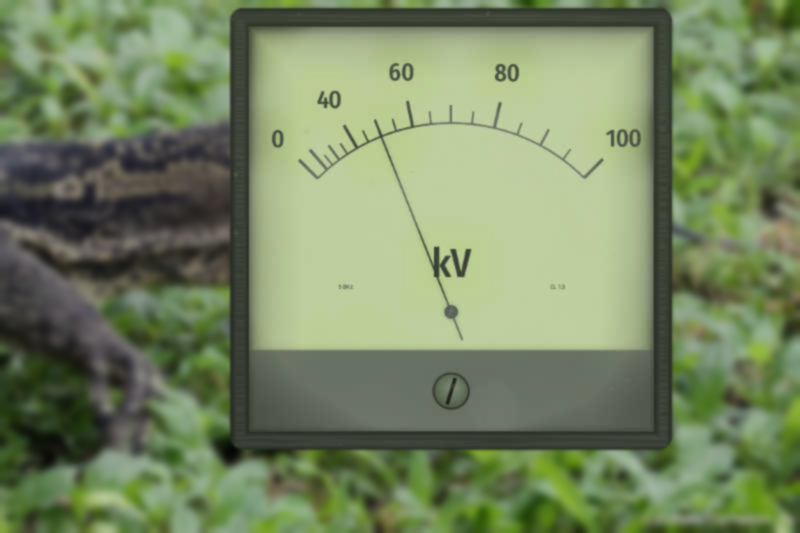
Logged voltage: 50 kV
